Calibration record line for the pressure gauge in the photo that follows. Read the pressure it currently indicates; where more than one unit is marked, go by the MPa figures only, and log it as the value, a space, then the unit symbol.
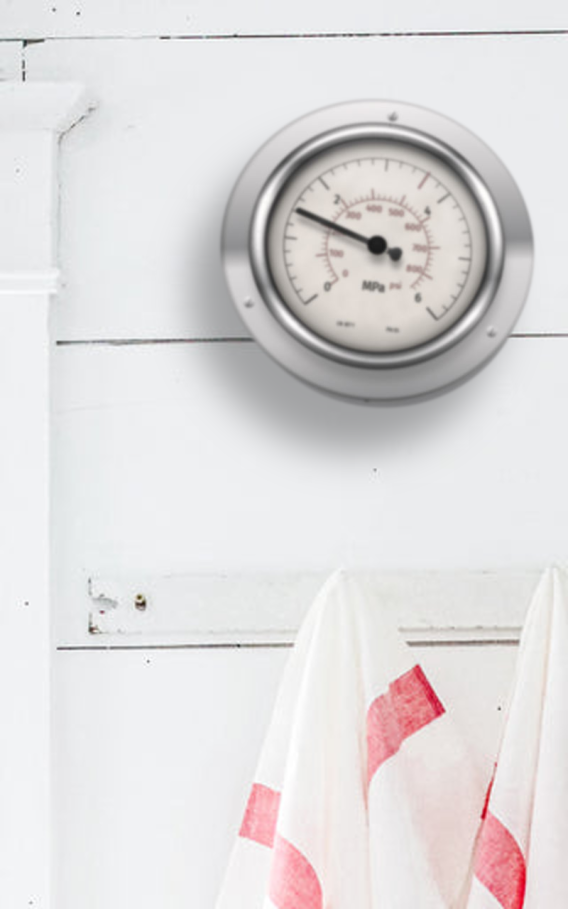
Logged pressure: 1.4 MPa
